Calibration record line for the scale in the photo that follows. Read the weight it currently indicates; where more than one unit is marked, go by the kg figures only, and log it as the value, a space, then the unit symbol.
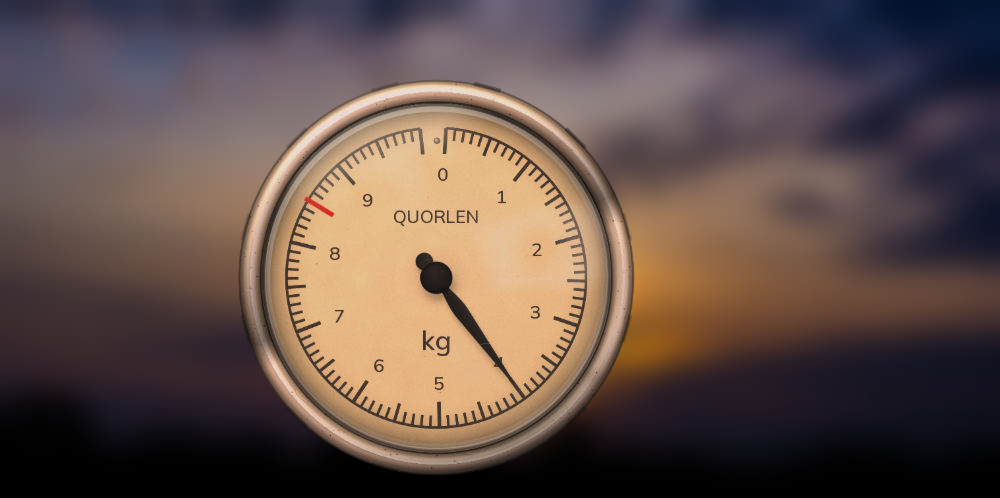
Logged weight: 4 kg
